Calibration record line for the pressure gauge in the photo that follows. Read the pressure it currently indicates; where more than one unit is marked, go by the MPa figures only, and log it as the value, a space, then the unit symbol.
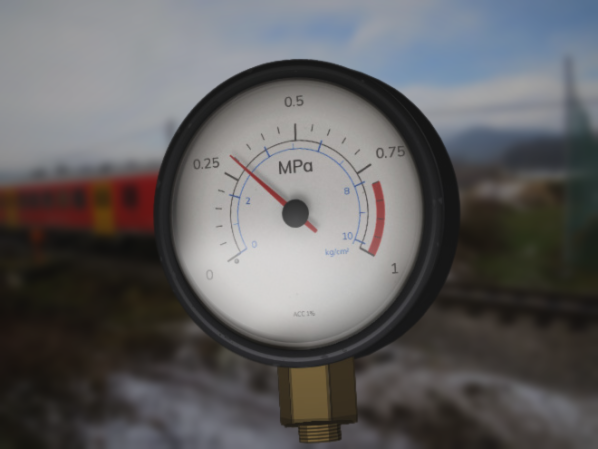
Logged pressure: 0.3 MPa
